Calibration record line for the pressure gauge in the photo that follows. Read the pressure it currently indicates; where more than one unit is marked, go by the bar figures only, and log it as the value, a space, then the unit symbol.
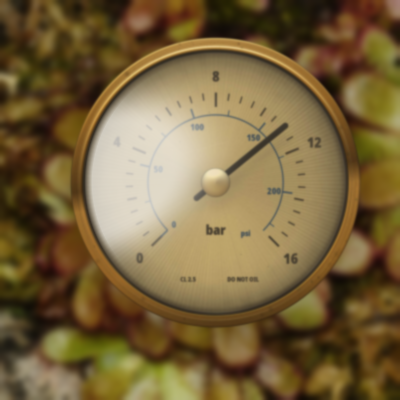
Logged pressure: 11 bar
